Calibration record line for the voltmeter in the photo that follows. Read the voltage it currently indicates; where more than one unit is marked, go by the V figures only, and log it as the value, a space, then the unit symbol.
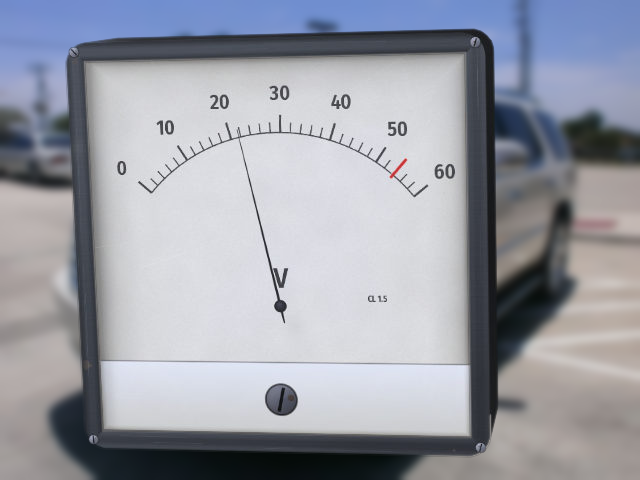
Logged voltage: 22 V
